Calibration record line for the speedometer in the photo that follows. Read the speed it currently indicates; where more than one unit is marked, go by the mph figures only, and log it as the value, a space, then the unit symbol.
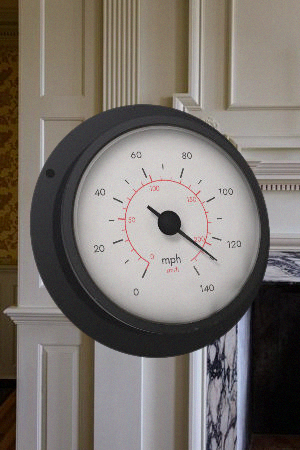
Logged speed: 130 mph
